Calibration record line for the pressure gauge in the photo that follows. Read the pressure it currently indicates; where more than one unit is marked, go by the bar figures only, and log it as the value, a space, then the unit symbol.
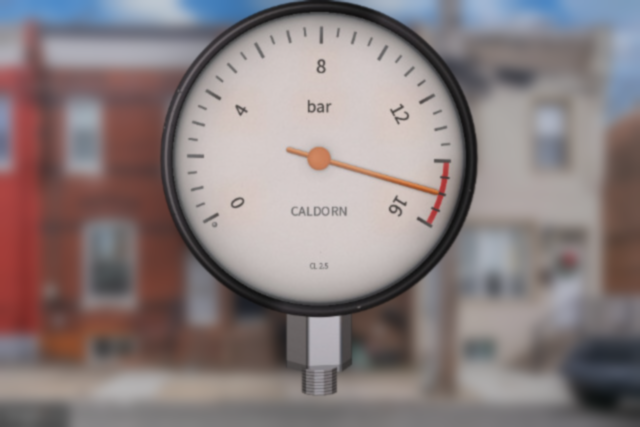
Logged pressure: 15 bar
